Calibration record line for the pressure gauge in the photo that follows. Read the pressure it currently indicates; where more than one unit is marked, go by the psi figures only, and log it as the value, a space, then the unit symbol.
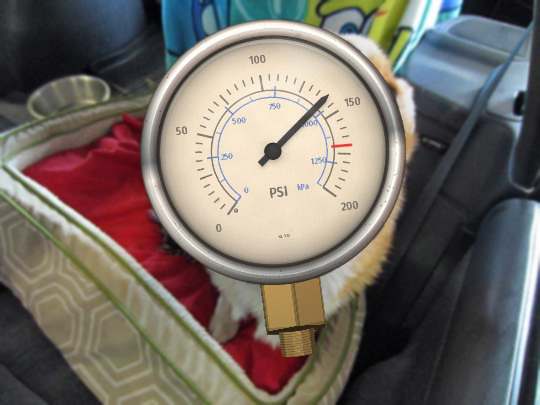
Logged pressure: 140 psi
